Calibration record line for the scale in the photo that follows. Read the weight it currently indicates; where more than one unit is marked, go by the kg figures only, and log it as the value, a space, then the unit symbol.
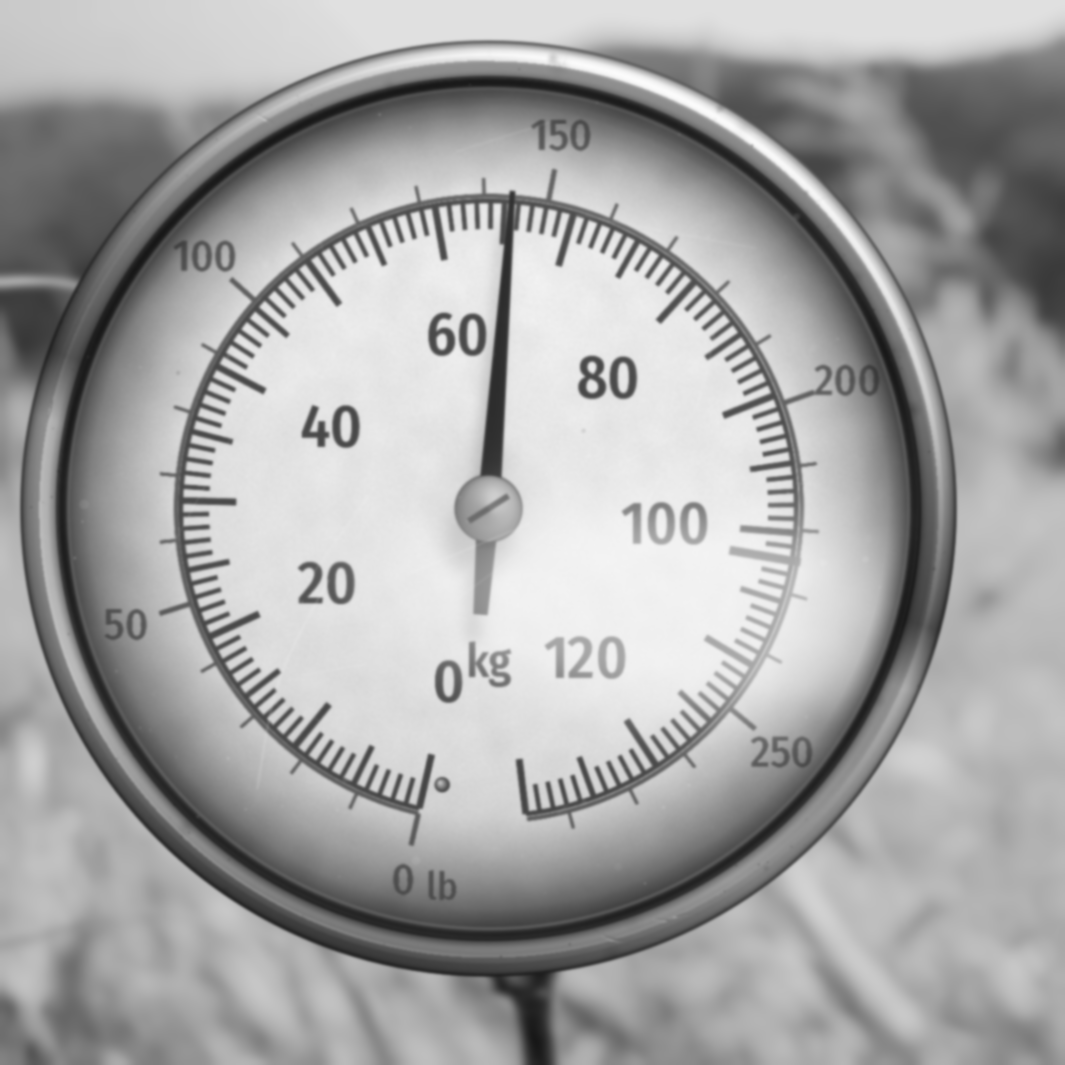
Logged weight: 65.5 kg
